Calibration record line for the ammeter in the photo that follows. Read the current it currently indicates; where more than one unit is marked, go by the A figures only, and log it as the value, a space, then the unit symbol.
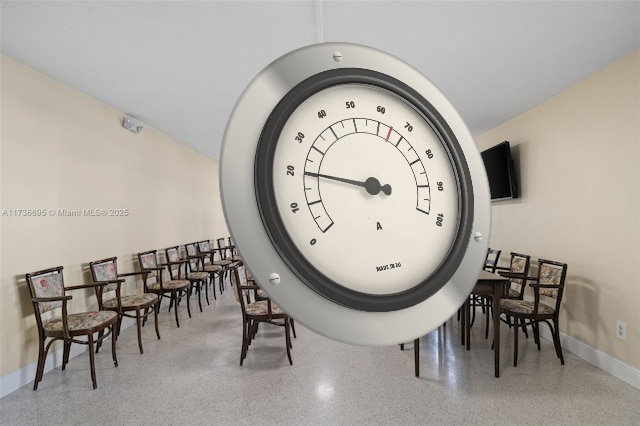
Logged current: 20 A
